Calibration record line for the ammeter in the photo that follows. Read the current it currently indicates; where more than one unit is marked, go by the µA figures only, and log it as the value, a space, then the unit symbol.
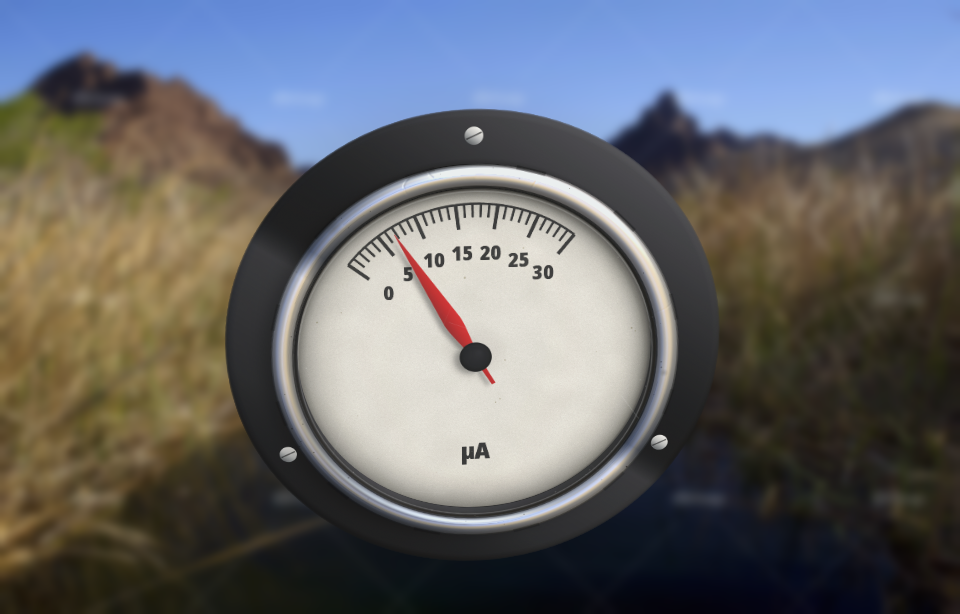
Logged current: 7 µA
